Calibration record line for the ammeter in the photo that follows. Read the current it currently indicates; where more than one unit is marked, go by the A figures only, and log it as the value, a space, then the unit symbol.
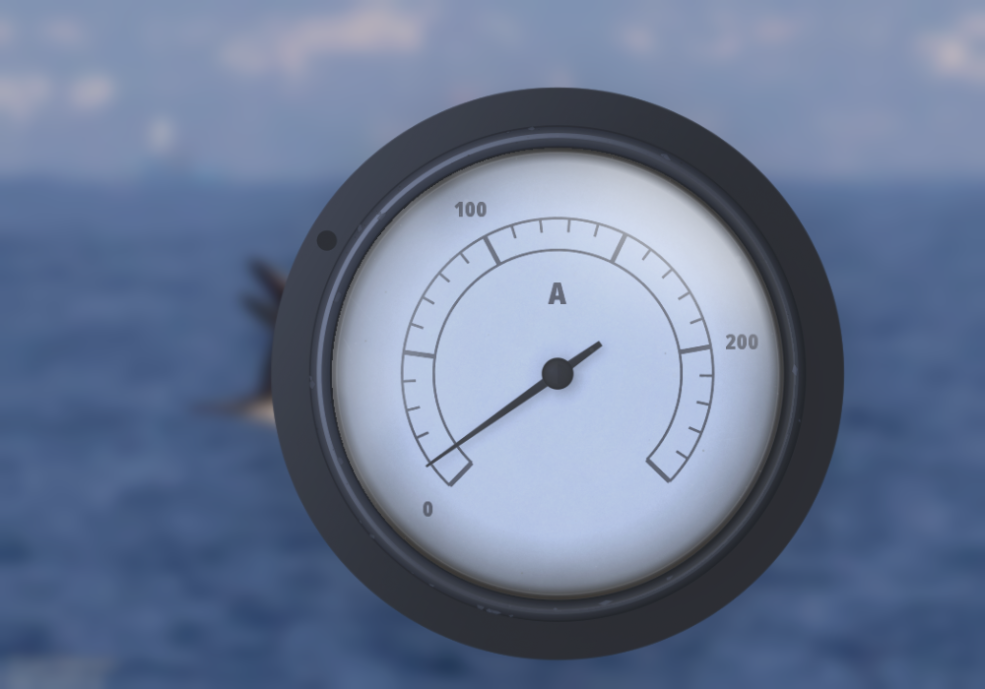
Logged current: 10 A
